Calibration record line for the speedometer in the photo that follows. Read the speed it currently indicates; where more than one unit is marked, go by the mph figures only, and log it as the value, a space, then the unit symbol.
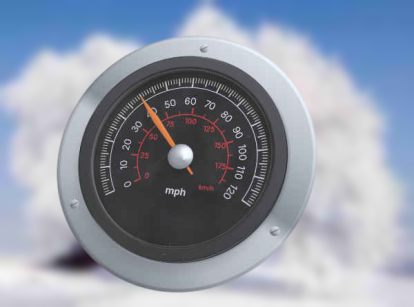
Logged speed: 40 mph
